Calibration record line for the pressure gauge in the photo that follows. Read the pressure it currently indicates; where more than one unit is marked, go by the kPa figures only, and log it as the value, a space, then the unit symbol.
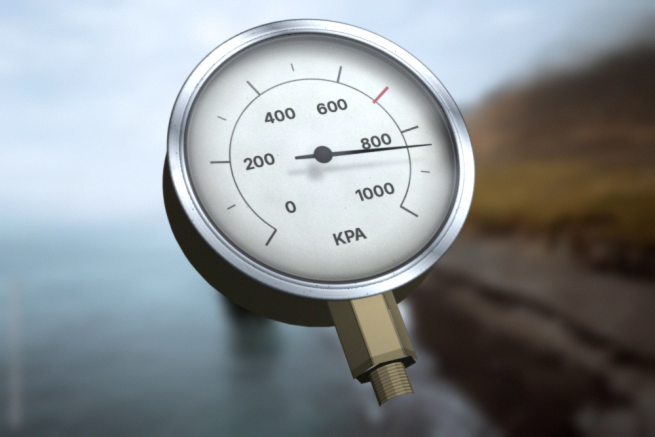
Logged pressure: 850 kPa
